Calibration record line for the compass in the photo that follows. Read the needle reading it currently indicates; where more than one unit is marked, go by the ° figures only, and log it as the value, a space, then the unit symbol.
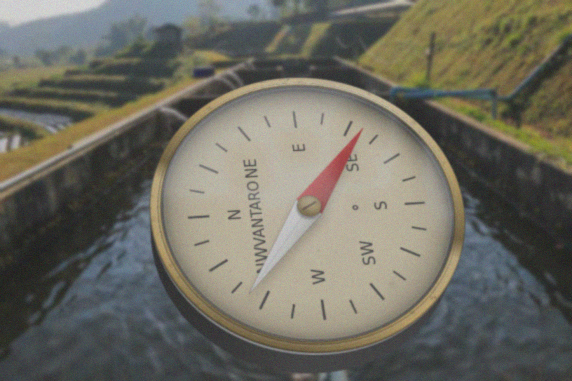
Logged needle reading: 127.5 °
